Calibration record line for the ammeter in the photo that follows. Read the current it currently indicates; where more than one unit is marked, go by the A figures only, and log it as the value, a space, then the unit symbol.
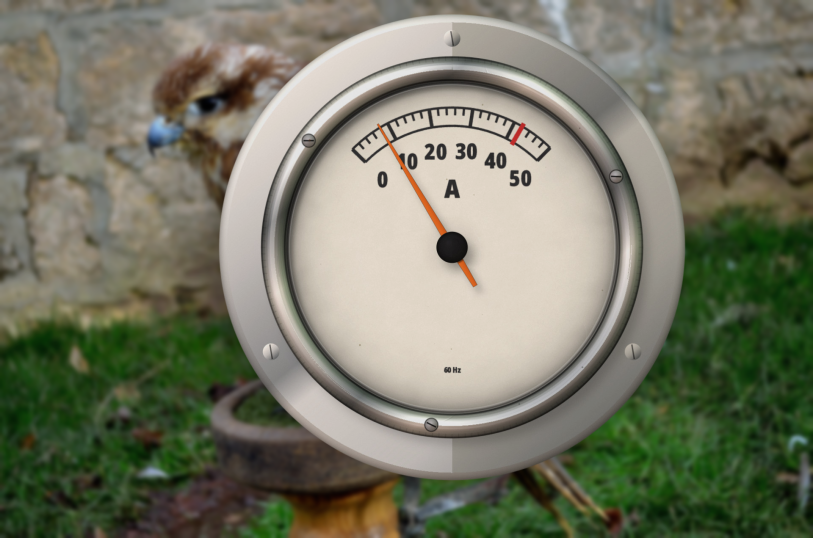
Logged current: 8 A
